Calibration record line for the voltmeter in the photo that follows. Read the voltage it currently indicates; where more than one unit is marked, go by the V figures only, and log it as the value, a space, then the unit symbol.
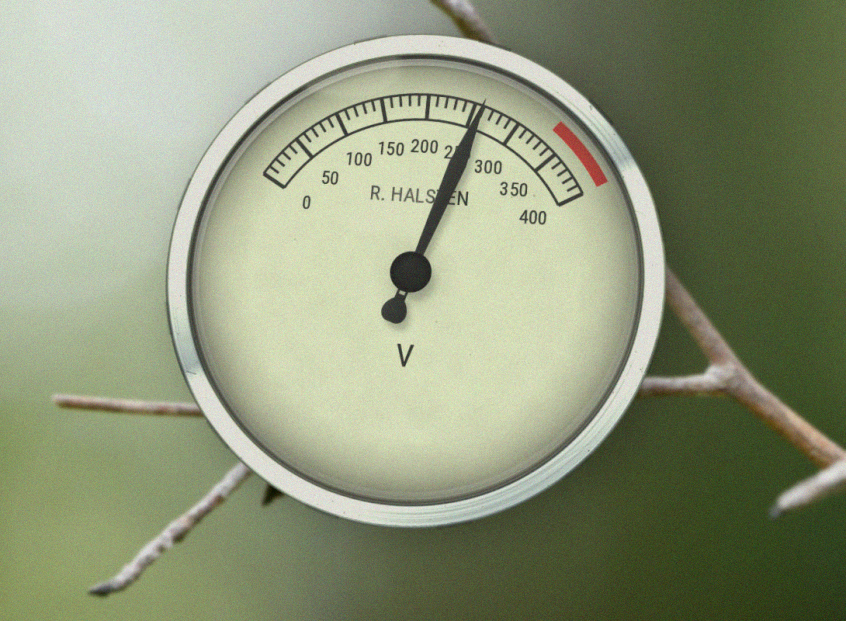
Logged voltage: 260 V
